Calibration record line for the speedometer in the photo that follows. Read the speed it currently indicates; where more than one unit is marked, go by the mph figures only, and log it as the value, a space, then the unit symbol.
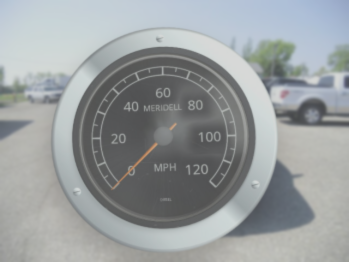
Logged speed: 0 mph
